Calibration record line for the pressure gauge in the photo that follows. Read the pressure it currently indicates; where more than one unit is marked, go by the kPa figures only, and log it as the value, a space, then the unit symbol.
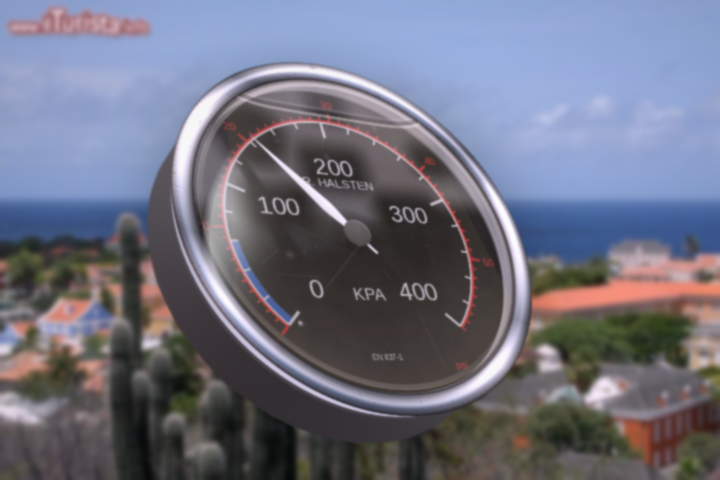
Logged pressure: 140 kPa
